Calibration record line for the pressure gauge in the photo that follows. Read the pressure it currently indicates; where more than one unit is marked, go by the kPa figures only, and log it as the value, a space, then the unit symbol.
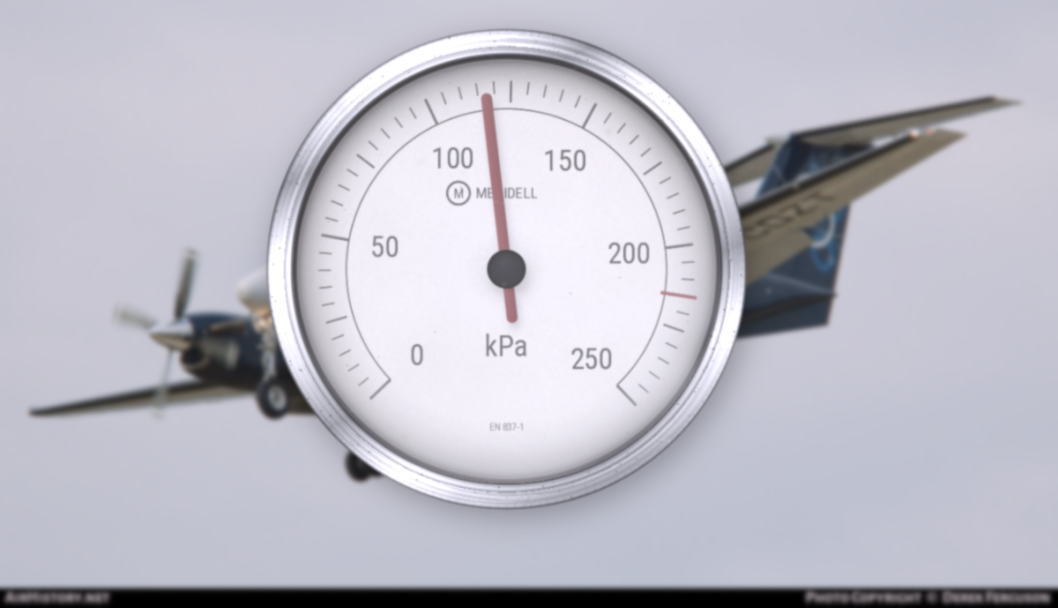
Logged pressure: 117.5 kPa
